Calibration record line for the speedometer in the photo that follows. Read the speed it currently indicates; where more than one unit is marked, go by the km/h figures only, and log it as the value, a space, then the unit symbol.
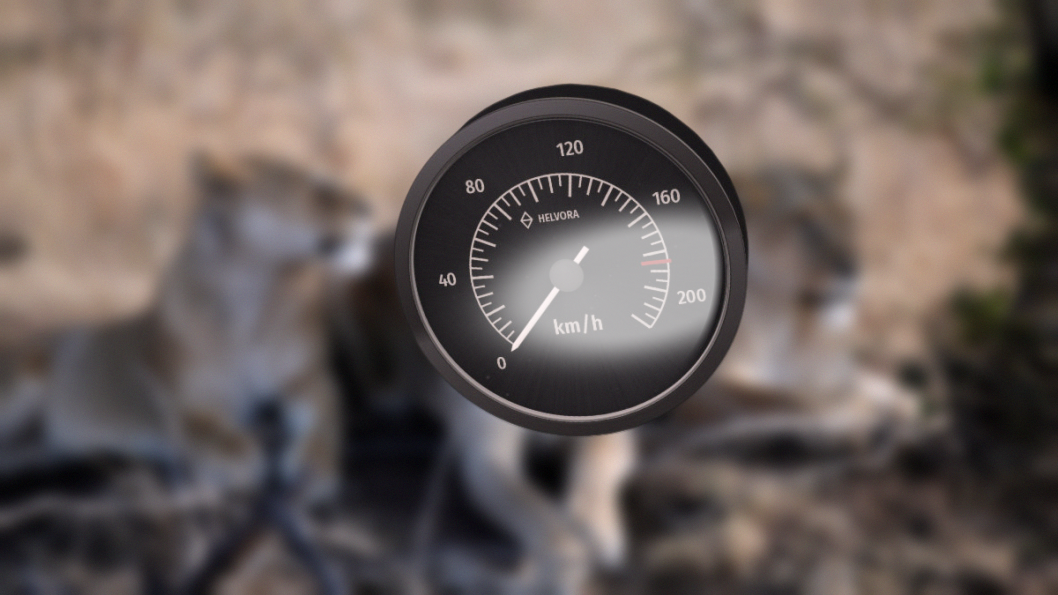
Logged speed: 0 km/h
